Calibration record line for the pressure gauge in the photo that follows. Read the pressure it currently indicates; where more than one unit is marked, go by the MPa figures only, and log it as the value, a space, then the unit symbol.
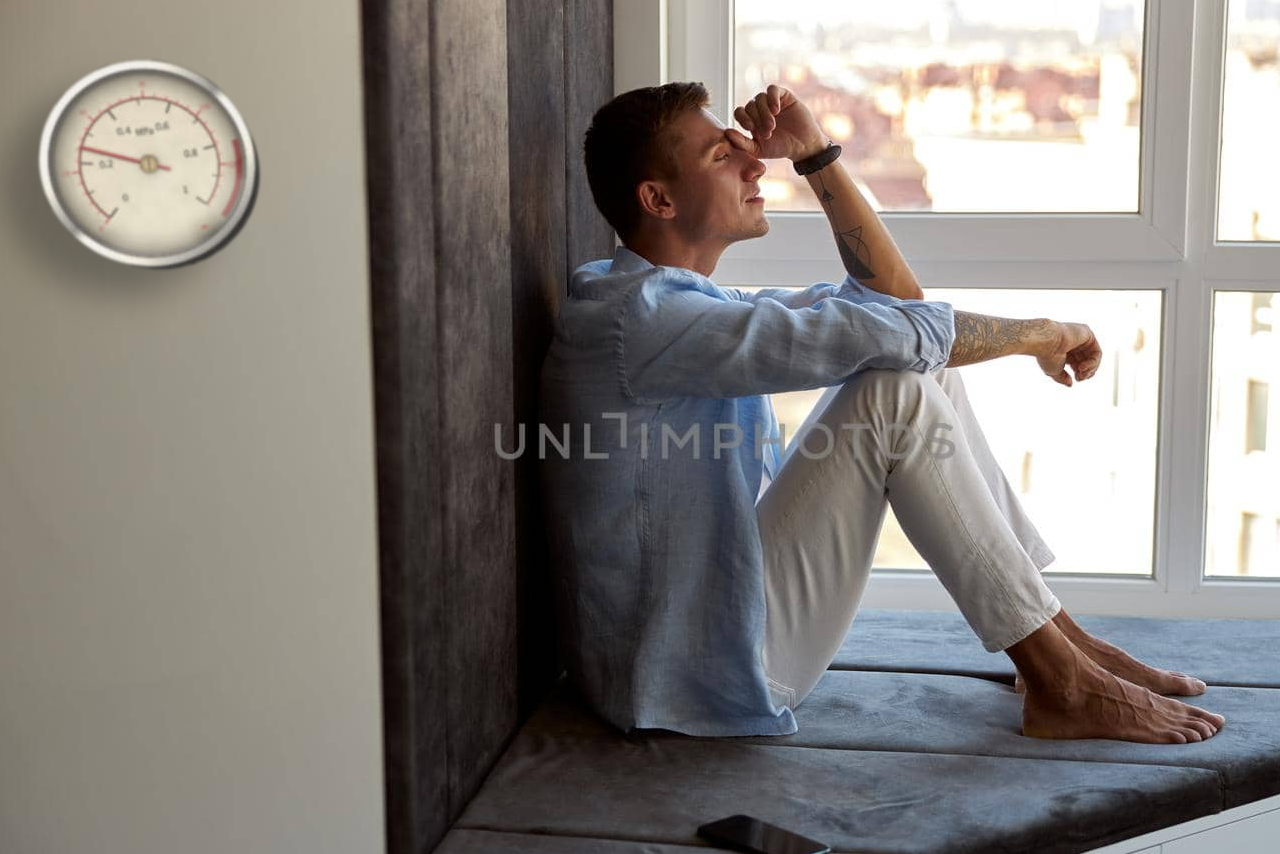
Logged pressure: 0.25 MPa
